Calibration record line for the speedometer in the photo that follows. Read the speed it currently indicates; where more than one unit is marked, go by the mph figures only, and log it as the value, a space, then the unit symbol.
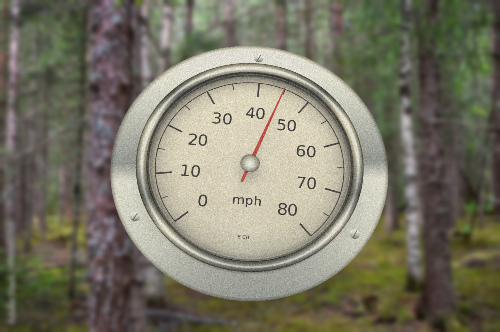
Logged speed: 45 mph
